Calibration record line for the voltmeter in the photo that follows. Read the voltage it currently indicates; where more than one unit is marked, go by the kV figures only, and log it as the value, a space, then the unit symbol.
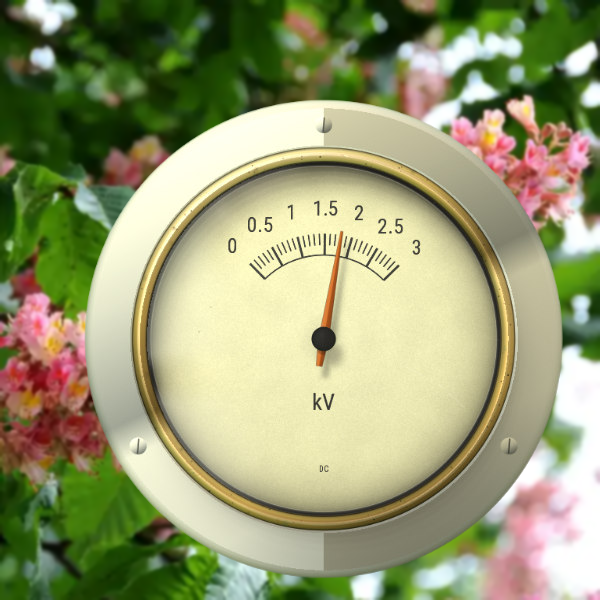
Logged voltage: 1.8 kV
